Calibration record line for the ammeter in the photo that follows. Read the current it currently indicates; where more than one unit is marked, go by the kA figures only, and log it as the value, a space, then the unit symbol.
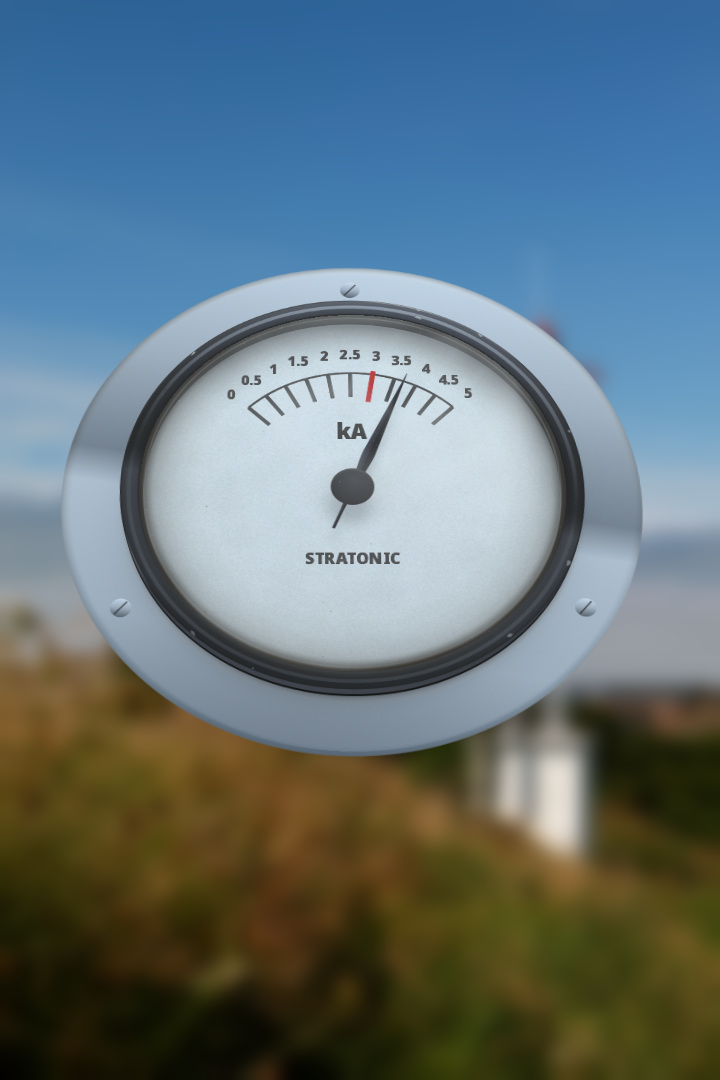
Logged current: 3.75 kA
